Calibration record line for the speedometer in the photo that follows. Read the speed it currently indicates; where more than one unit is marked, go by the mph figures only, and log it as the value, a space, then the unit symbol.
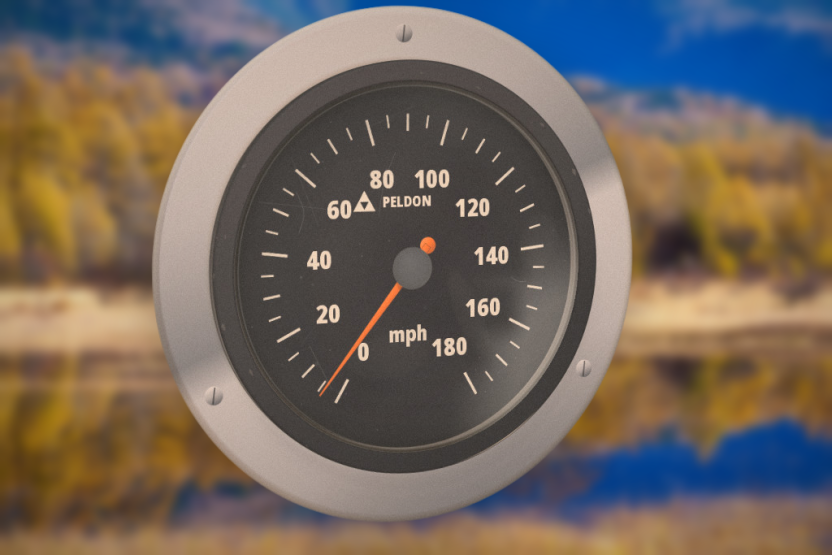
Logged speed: 5 mph
